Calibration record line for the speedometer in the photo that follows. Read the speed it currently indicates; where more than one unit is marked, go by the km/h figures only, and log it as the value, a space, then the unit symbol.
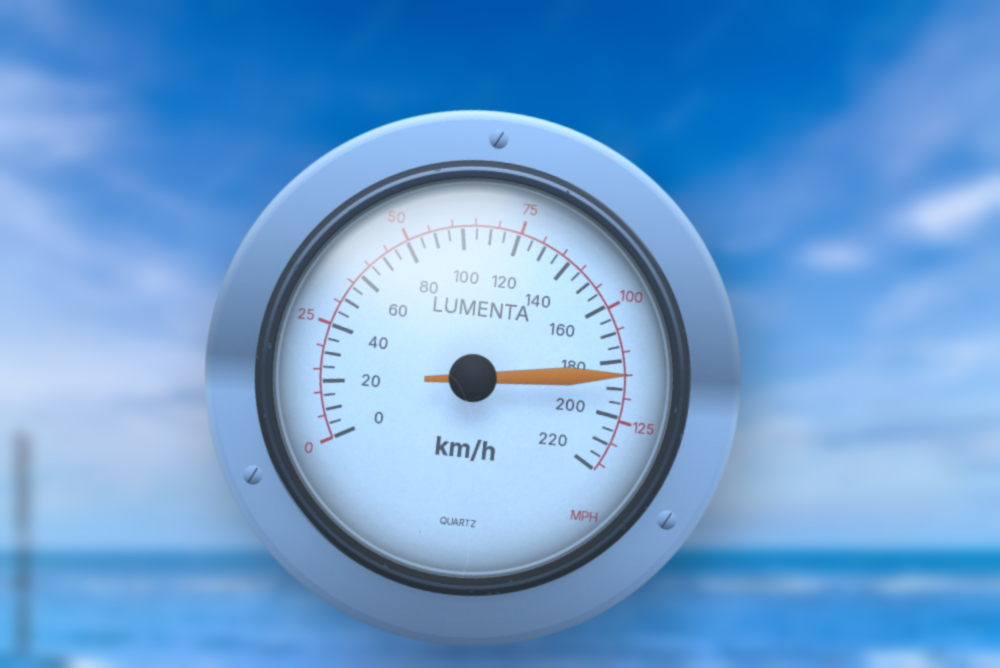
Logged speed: 185 km/h
